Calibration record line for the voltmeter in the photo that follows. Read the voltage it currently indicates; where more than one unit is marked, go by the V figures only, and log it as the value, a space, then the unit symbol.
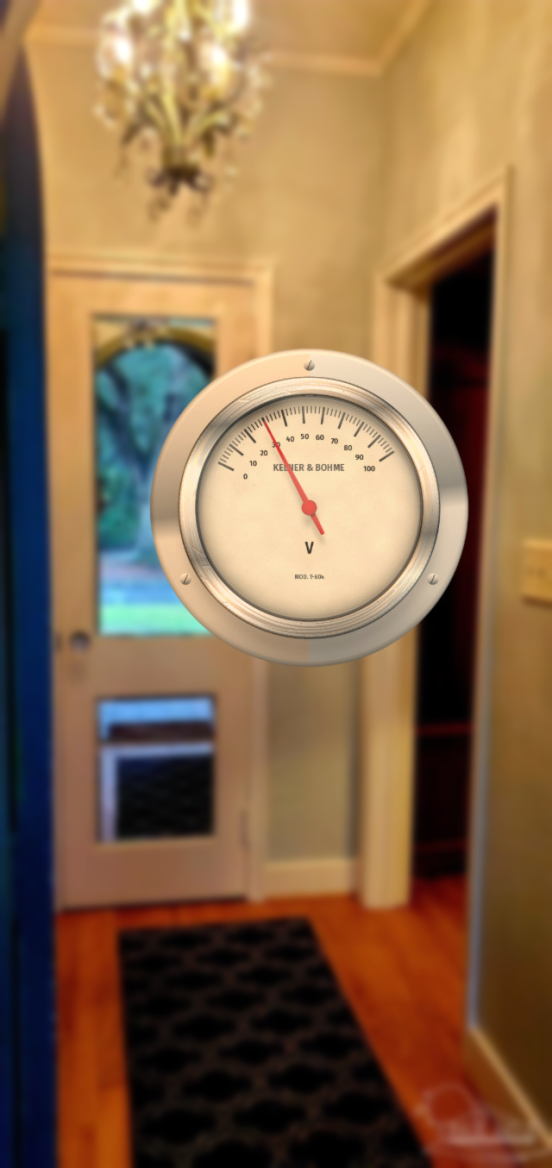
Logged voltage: 30 V
